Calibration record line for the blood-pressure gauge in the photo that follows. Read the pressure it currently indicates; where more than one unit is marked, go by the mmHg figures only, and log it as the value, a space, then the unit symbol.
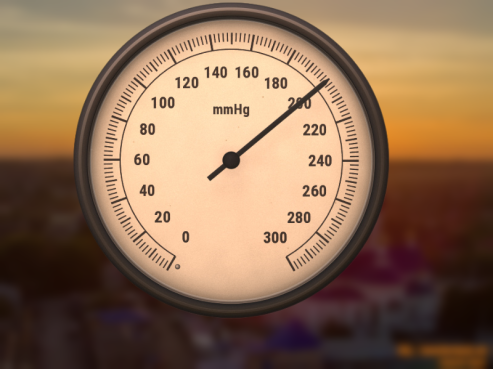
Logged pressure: 200 mmHg
